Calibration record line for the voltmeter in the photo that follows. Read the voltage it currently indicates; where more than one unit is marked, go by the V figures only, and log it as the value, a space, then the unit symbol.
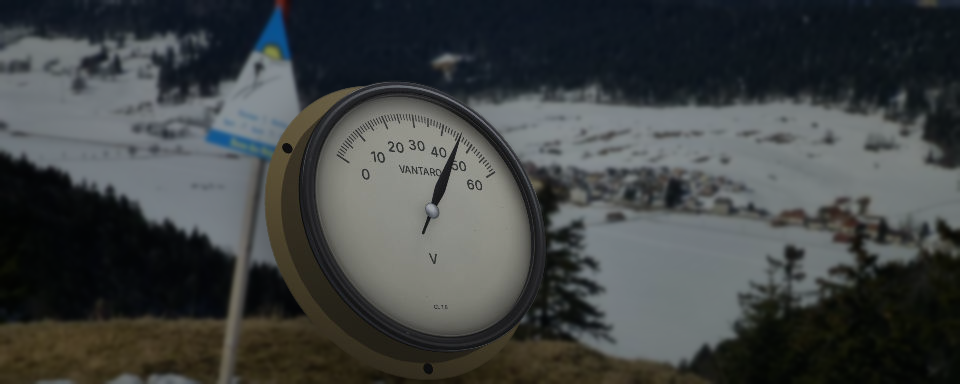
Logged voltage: 45 V
